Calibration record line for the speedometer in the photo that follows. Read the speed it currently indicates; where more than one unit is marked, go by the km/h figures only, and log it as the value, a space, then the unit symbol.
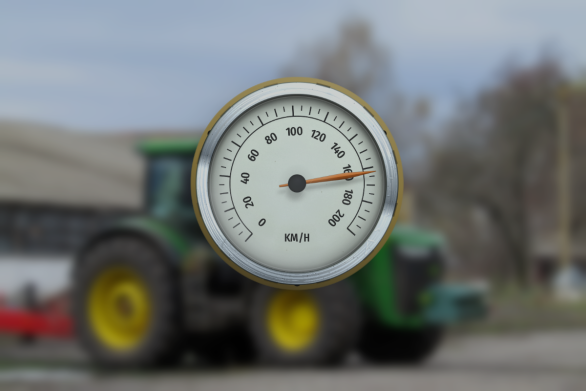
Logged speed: 162.5 km/h
